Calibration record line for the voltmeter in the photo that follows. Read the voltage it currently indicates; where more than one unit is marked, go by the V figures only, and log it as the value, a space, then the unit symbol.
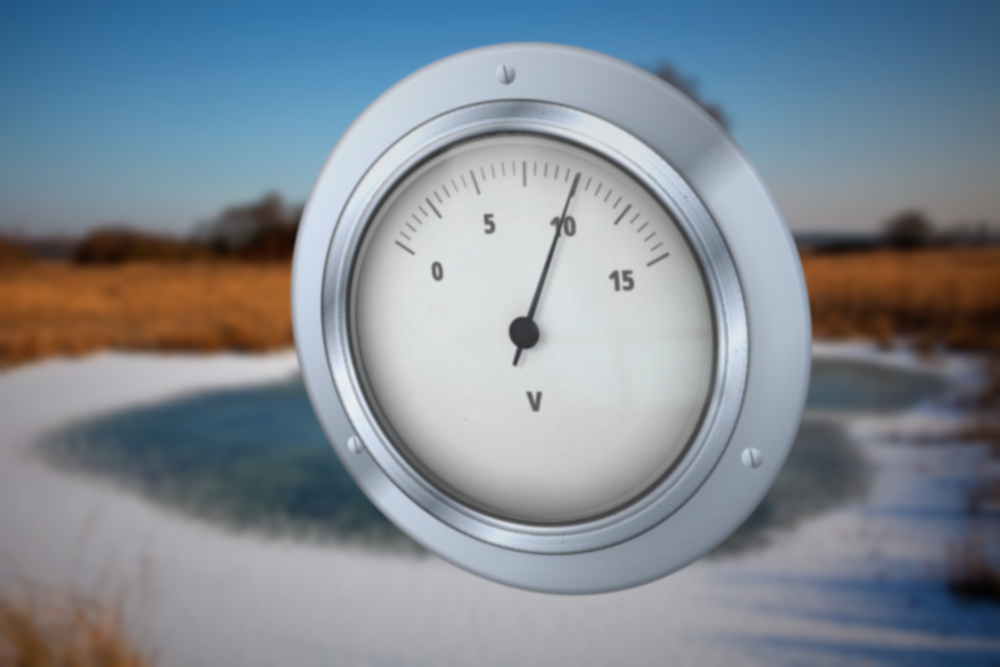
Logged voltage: 10 V
